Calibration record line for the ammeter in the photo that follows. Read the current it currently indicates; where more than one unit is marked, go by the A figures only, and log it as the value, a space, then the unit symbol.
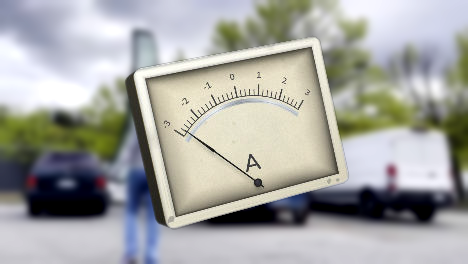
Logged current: -2.8 A
